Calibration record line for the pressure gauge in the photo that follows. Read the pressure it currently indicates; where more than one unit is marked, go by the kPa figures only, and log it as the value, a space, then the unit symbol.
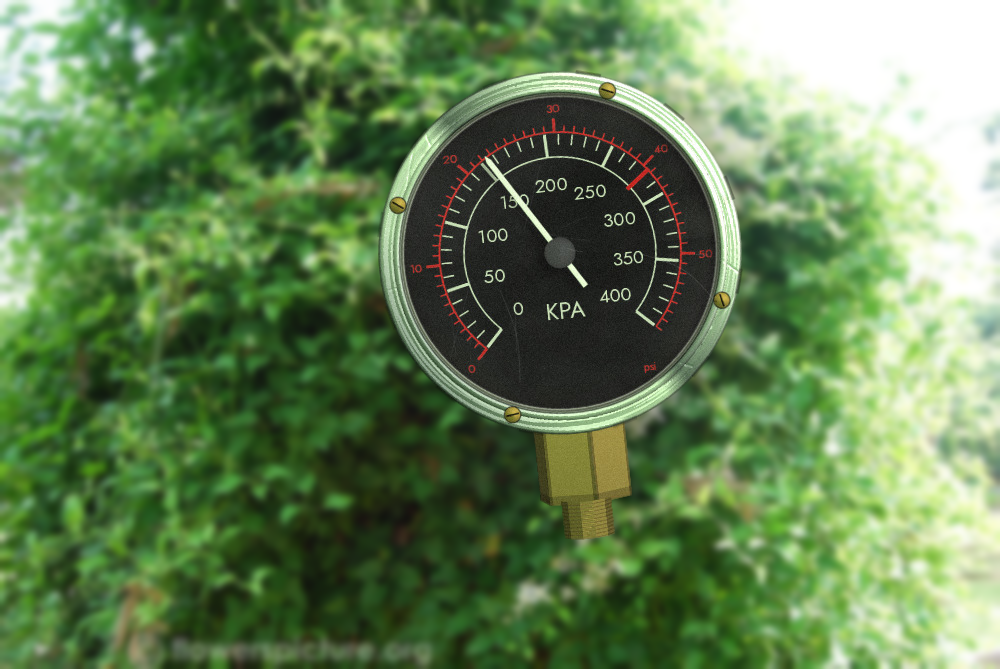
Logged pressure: 155 kPa
